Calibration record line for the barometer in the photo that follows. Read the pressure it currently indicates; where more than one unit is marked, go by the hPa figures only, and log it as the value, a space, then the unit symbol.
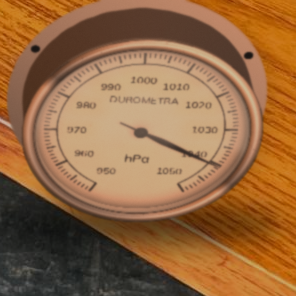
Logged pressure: 1040 hPa
